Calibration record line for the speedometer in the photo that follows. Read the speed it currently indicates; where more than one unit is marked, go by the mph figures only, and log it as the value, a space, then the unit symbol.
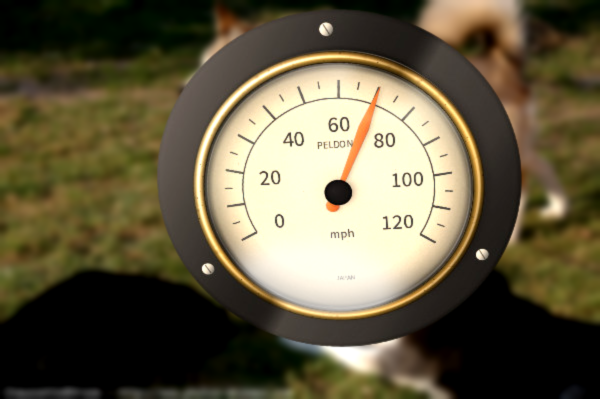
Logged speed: 70 mph
